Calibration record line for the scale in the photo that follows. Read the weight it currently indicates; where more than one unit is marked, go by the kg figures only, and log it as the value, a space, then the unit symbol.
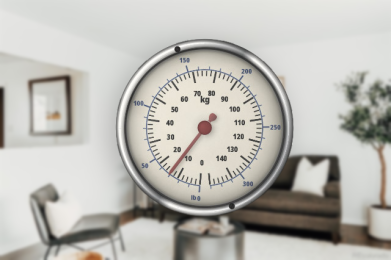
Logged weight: 14 kg
